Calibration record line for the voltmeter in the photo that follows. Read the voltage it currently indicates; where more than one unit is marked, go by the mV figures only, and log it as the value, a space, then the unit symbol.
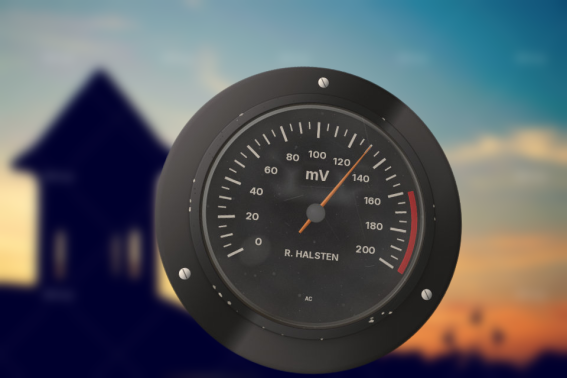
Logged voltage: 130 mV
